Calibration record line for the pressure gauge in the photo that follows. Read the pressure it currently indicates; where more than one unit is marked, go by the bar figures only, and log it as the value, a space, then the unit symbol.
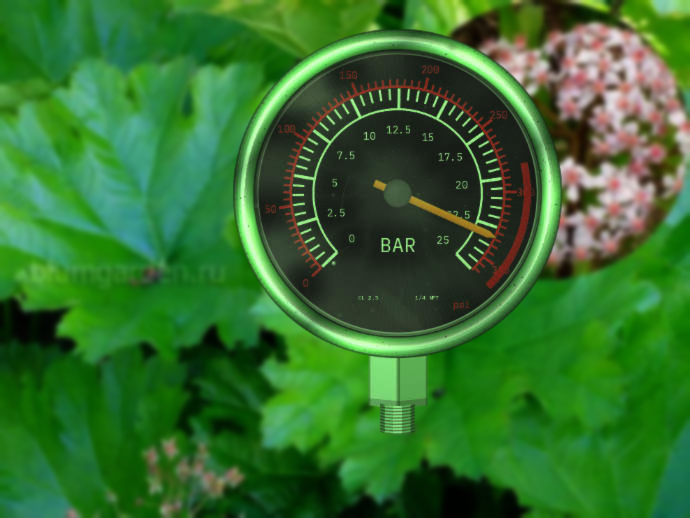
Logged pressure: 23 bar
